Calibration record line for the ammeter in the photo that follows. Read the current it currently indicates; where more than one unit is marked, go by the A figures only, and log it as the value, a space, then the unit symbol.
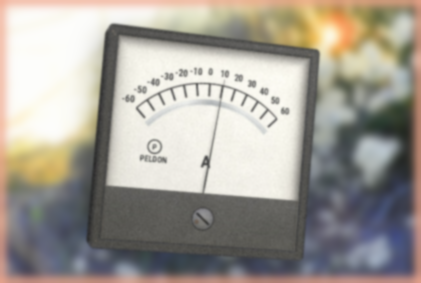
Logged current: 10 A
